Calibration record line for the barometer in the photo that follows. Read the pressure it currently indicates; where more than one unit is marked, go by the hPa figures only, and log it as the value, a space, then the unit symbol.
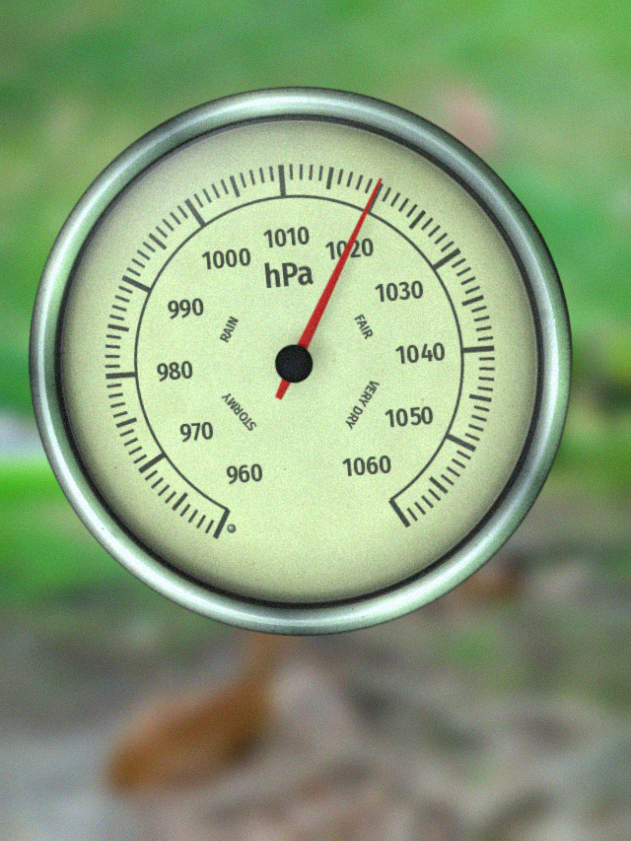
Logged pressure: 1020 hPa
